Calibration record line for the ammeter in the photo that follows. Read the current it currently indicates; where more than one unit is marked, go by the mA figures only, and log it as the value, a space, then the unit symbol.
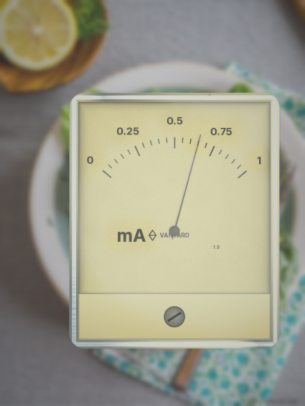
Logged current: 0.65 mA
